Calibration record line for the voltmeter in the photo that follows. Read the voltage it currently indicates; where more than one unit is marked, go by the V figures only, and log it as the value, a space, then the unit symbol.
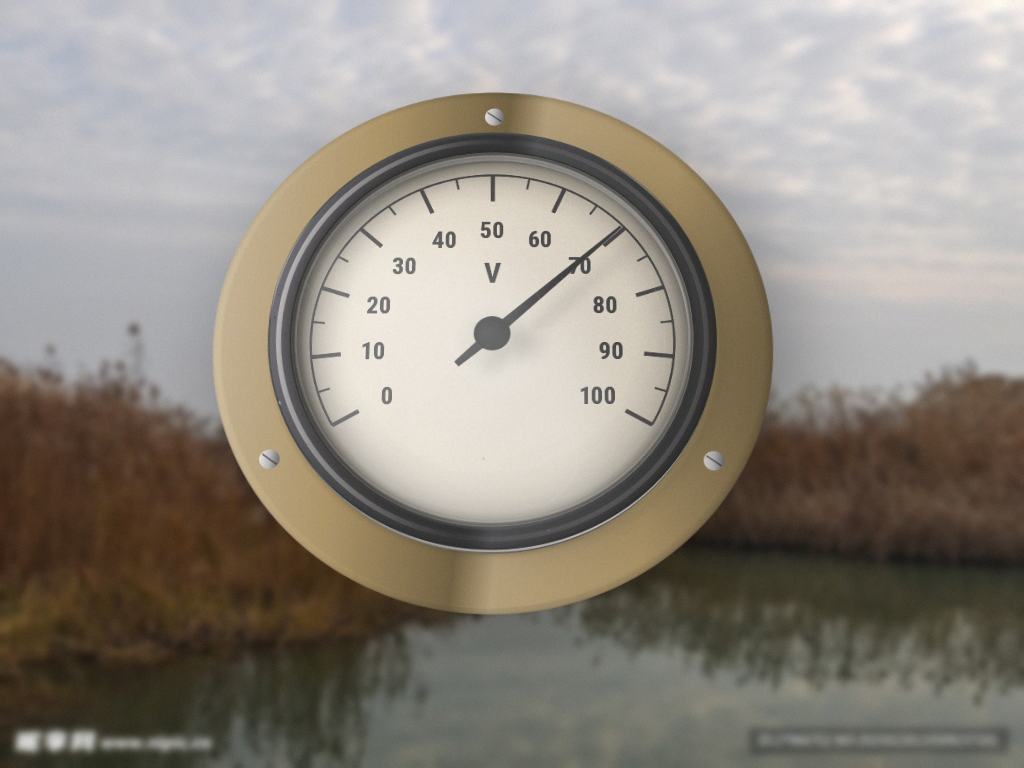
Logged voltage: 70 V
